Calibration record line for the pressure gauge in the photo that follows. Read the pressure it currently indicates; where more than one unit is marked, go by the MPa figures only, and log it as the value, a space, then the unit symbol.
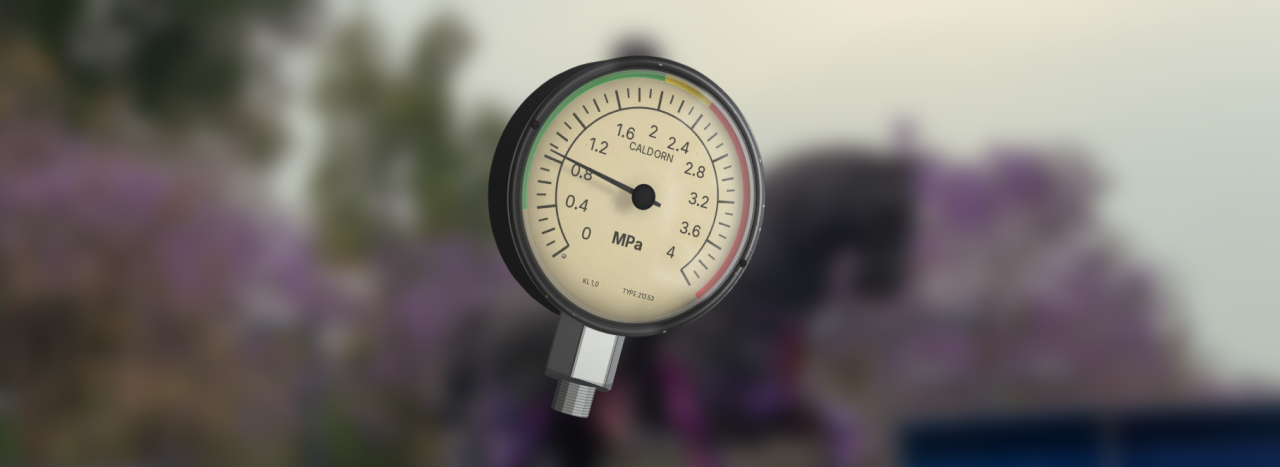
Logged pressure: 0.85 MPa
